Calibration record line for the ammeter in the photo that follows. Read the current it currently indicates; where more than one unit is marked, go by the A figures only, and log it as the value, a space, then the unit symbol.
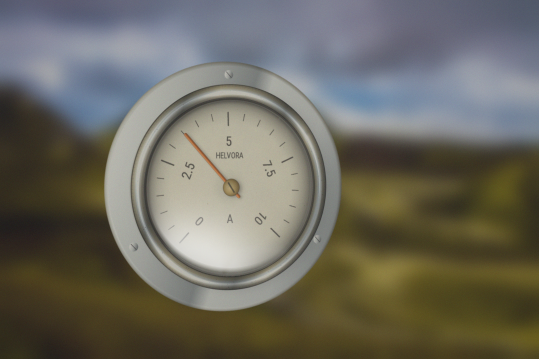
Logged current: 3.5 A
